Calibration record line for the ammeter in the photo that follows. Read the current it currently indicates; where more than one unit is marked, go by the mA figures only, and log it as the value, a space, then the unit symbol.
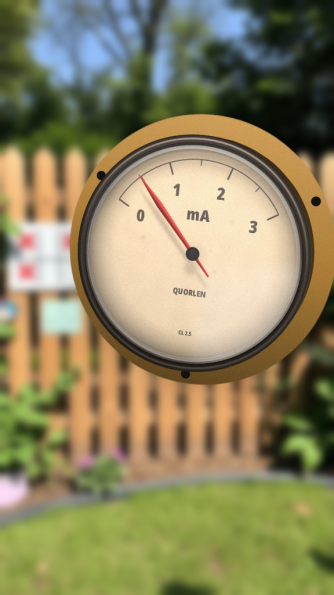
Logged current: 0.5 mA
